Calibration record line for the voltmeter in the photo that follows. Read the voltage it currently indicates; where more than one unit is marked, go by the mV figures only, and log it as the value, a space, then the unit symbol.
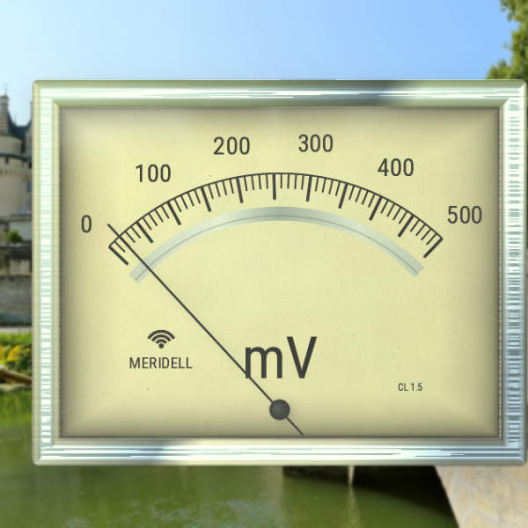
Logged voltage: 20 mV
